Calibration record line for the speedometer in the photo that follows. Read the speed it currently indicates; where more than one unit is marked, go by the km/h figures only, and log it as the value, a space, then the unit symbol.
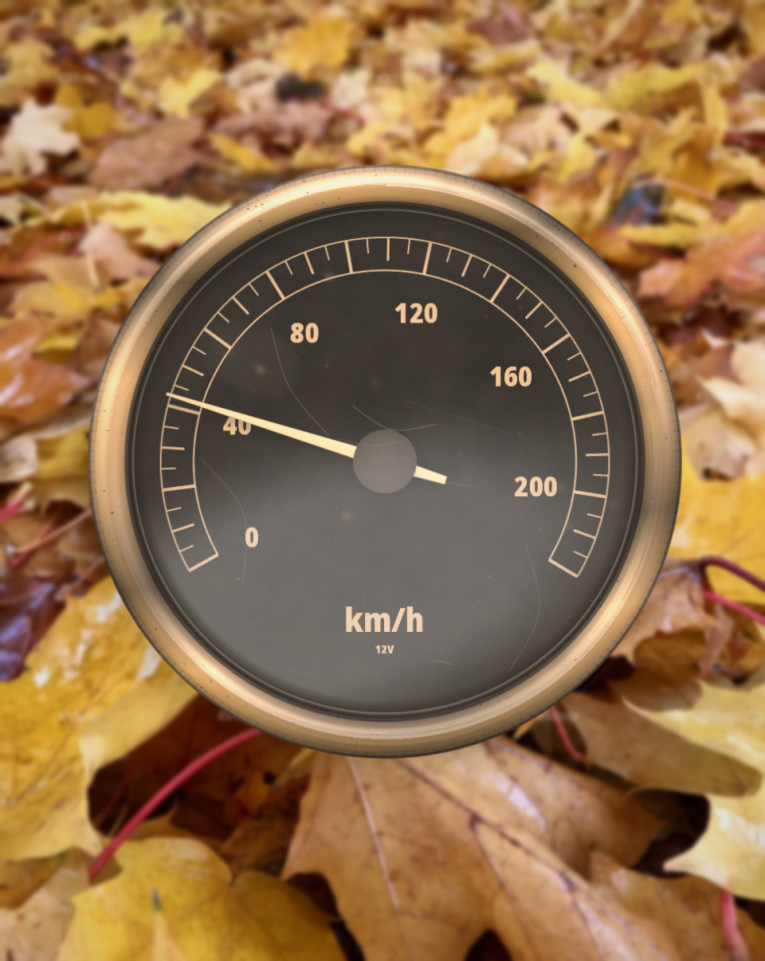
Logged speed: 42.5 km/h
